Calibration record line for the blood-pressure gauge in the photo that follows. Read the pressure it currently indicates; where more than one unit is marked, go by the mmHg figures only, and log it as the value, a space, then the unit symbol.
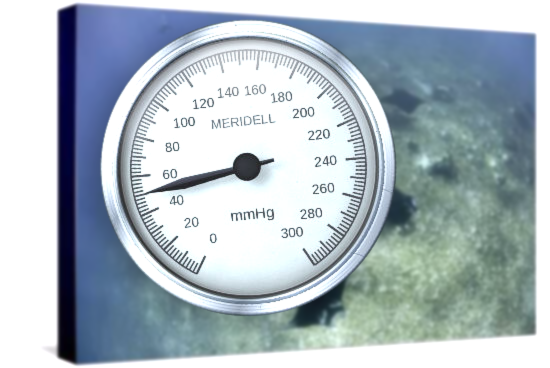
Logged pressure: 50 mmHg
